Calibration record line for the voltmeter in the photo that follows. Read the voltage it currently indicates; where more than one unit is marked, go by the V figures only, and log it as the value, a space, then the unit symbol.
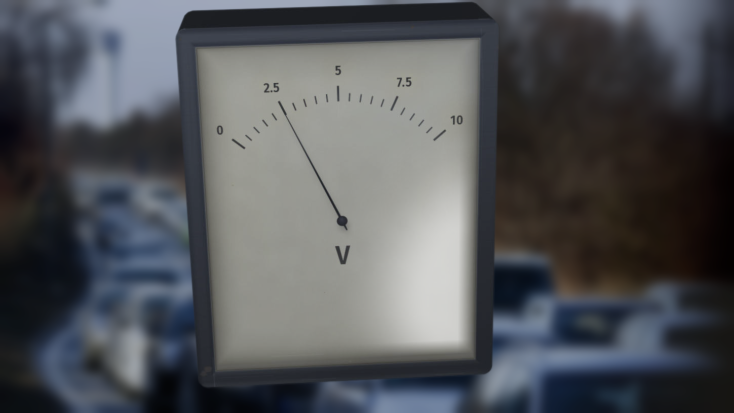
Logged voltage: 2.5 V
